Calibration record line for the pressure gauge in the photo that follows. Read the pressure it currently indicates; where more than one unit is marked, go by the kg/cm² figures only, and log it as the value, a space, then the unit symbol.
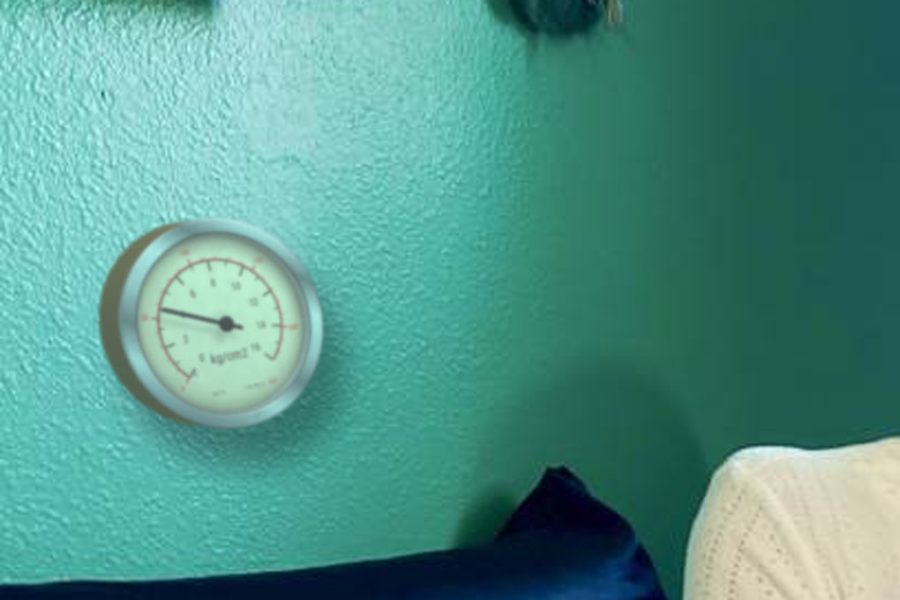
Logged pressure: 4 kg/cm²
